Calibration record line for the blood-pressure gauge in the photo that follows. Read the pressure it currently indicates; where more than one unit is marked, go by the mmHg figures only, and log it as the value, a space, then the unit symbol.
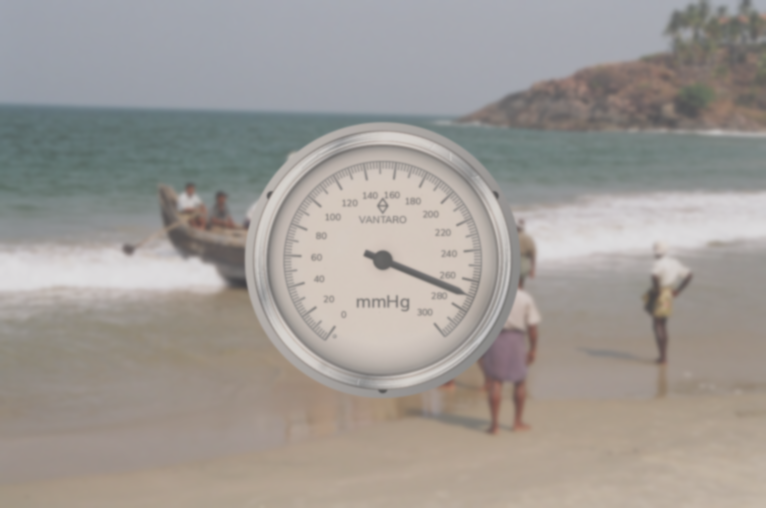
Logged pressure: 270 mmHg
